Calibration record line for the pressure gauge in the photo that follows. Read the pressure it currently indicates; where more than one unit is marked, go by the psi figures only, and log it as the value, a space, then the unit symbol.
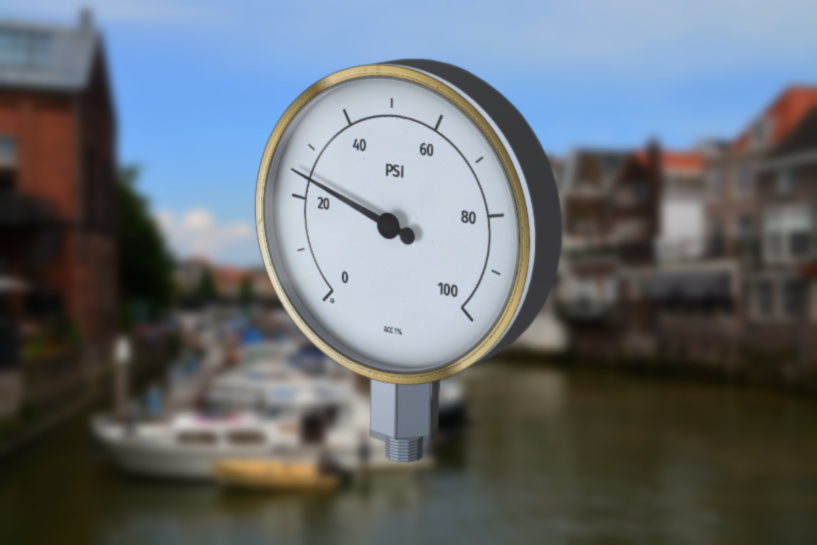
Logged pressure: 25 psi
